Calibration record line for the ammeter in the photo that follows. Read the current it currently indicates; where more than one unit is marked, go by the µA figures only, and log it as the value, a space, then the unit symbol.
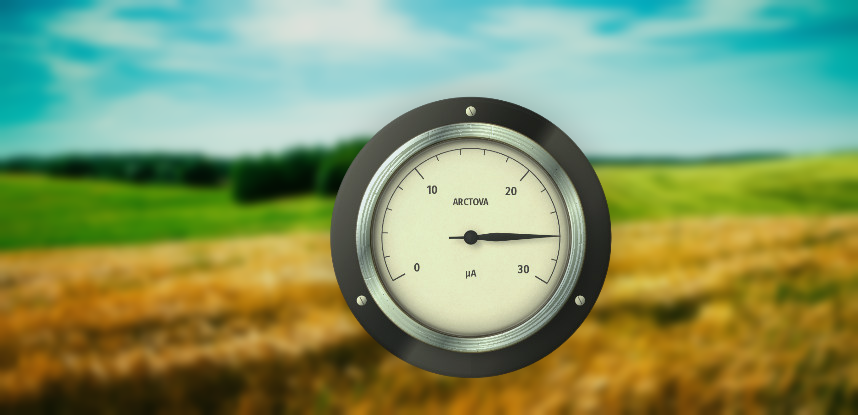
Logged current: 26 µA
